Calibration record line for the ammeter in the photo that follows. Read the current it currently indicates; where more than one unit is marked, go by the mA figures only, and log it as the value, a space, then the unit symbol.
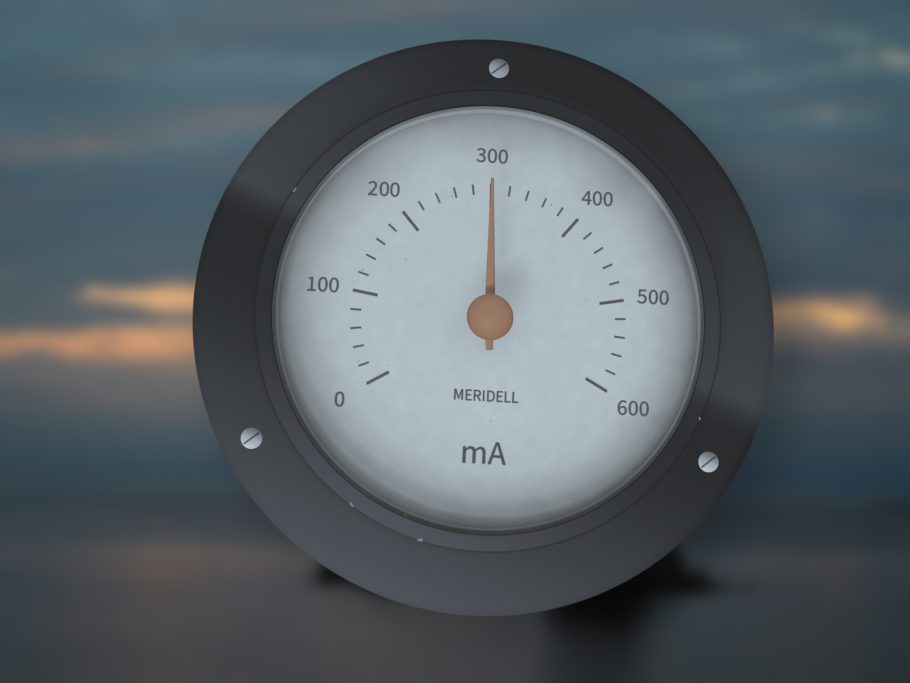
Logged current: 300 mA
